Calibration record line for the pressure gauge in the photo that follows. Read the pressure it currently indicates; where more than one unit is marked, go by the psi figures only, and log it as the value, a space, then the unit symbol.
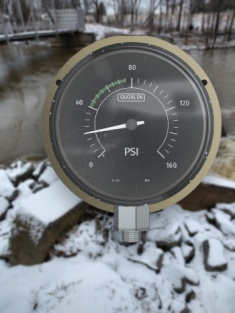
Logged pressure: 20 psi
